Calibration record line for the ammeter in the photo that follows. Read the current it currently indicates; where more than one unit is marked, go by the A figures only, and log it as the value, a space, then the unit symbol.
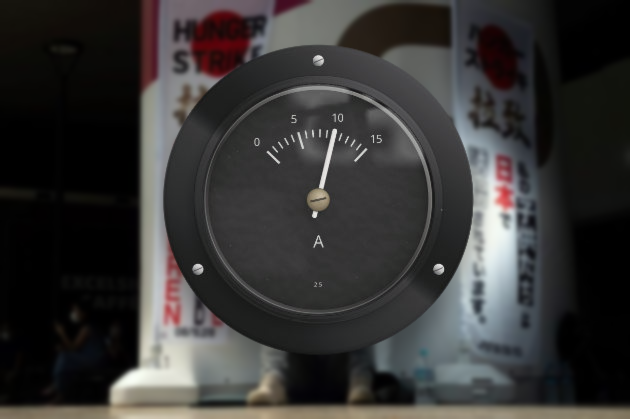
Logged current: 10 A
